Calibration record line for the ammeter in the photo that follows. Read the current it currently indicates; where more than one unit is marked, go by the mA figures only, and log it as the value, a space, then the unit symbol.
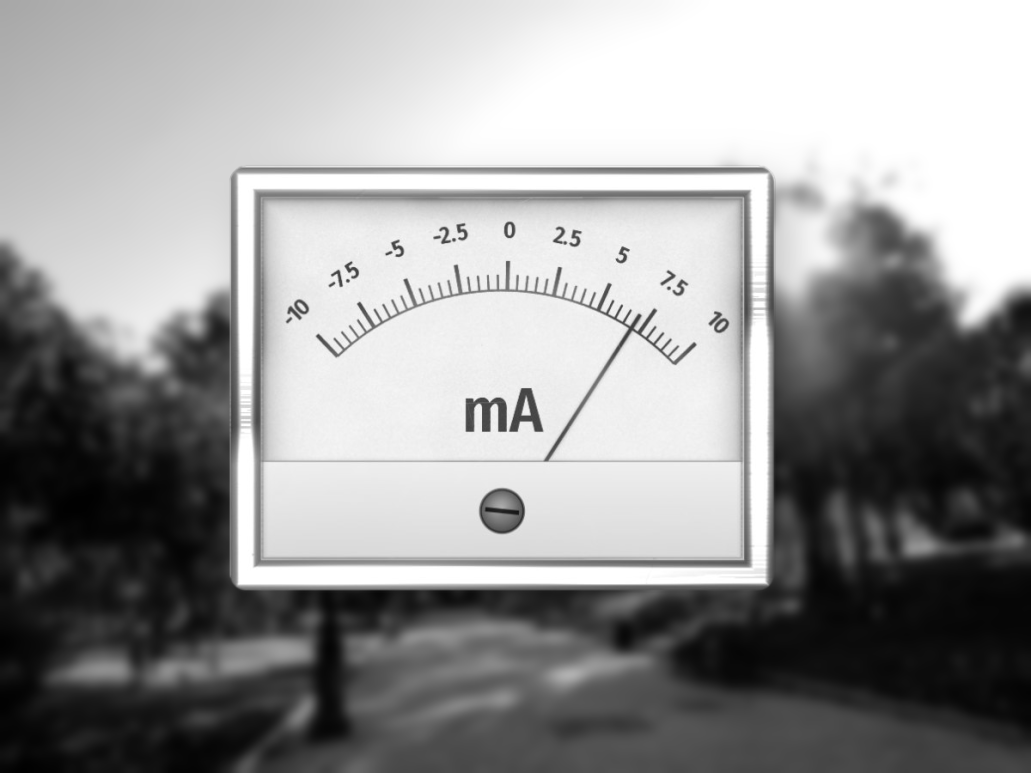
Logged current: 7 mA
